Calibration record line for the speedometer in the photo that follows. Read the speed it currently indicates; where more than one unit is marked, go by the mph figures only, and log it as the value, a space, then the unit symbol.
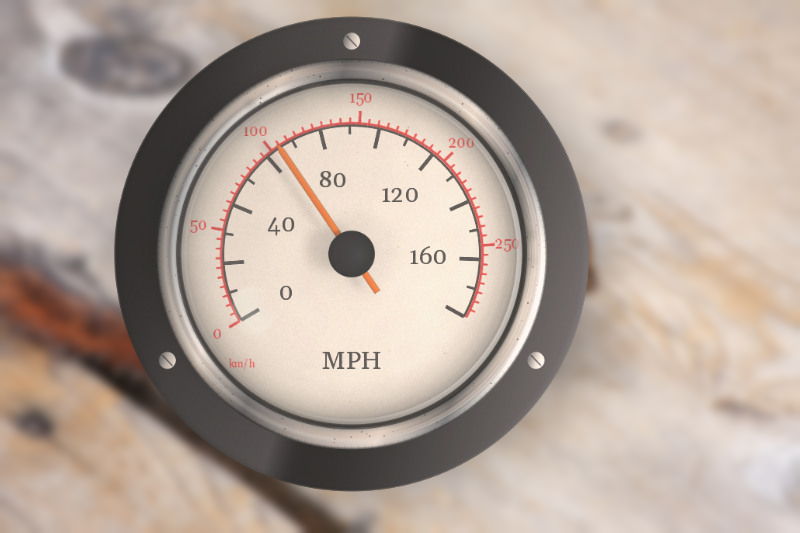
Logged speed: 65 mph
